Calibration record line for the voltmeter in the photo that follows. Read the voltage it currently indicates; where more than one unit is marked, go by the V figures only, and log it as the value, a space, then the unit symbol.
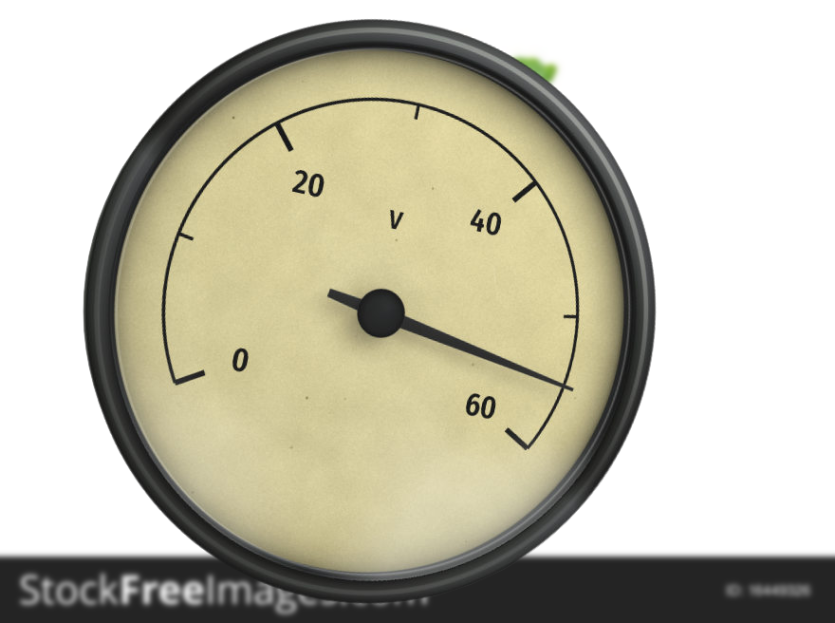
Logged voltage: 55 V
